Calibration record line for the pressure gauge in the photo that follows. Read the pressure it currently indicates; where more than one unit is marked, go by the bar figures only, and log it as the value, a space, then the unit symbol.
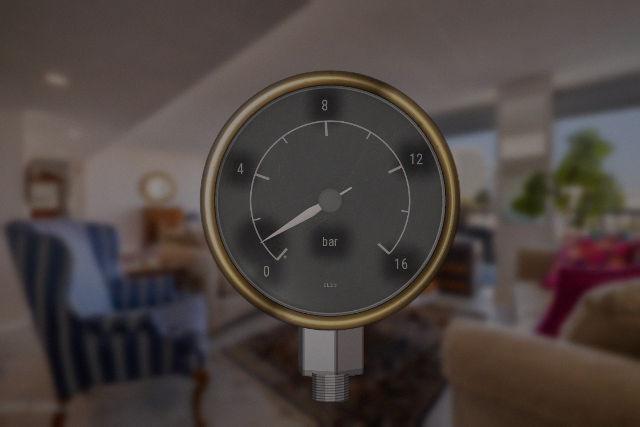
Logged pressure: 1 bar
